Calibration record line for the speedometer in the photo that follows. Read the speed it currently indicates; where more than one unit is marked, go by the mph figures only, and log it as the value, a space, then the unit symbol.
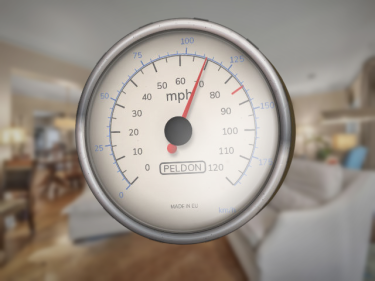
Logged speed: 70 mph
